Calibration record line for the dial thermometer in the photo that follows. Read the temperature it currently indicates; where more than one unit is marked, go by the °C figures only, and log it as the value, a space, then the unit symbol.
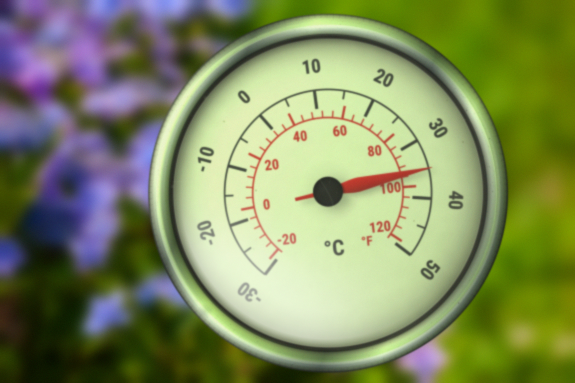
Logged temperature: 35 °C
